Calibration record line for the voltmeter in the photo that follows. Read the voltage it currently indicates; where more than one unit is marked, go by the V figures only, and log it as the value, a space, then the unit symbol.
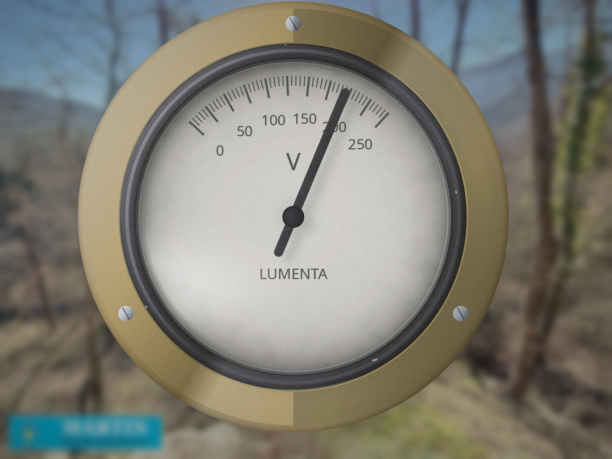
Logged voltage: 195 V
